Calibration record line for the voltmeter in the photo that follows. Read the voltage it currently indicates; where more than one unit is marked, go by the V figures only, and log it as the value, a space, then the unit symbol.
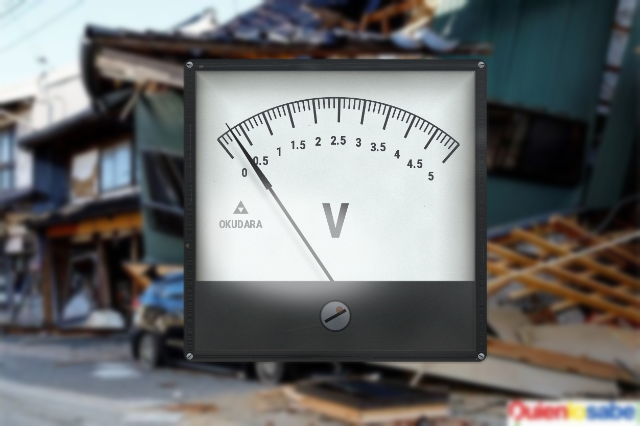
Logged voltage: 0.3 V
